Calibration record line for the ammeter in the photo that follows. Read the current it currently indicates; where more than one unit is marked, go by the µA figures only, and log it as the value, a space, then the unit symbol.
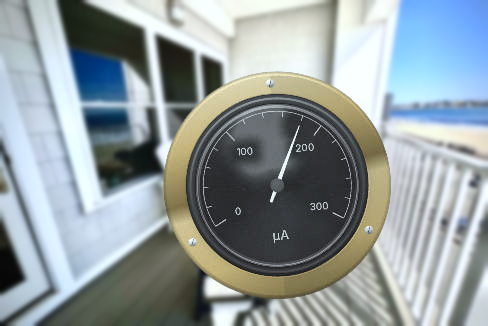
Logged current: 180 µA
